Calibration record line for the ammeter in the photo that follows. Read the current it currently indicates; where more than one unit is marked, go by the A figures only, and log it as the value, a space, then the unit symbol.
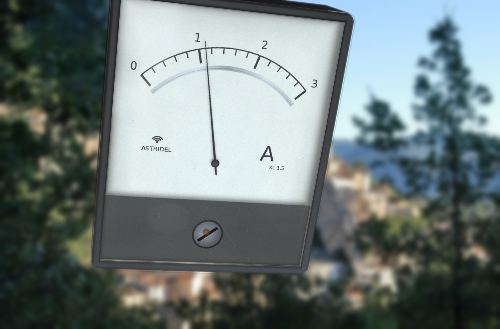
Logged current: 1.1 A
